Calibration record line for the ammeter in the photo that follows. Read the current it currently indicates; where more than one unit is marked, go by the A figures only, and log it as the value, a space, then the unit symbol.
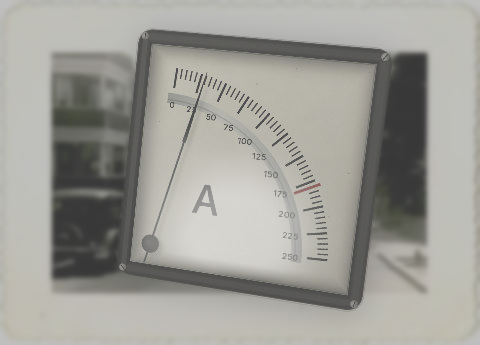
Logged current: 30 A
